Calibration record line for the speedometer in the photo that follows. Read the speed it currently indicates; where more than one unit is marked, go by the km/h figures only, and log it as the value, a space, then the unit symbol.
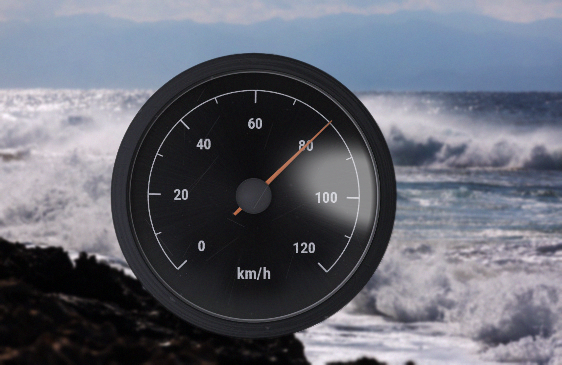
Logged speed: 80 km/h
